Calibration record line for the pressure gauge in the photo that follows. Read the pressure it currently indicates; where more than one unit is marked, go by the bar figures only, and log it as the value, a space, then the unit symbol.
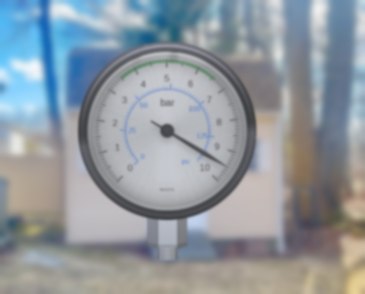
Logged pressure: 9.5 bar
